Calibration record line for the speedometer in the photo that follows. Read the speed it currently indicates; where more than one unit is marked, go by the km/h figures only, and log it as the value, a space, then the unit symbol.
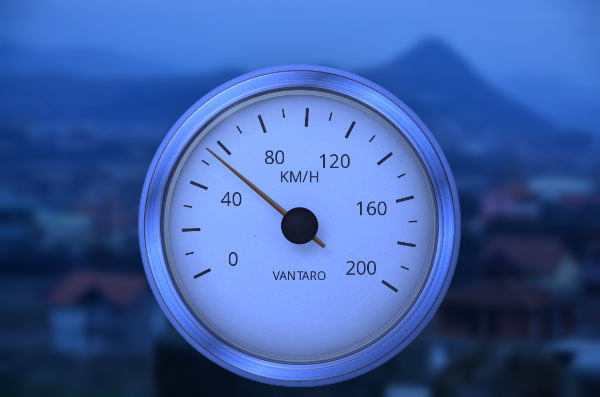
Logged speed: 55 km/h
